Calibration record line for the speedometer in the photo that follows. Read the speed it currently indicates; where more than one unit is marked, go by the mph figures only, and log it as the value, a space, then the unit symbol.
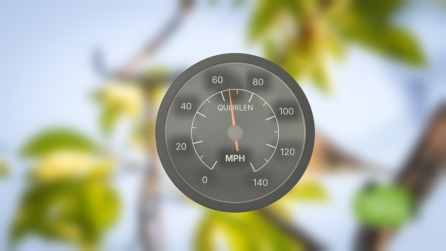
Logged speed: 65 mph
